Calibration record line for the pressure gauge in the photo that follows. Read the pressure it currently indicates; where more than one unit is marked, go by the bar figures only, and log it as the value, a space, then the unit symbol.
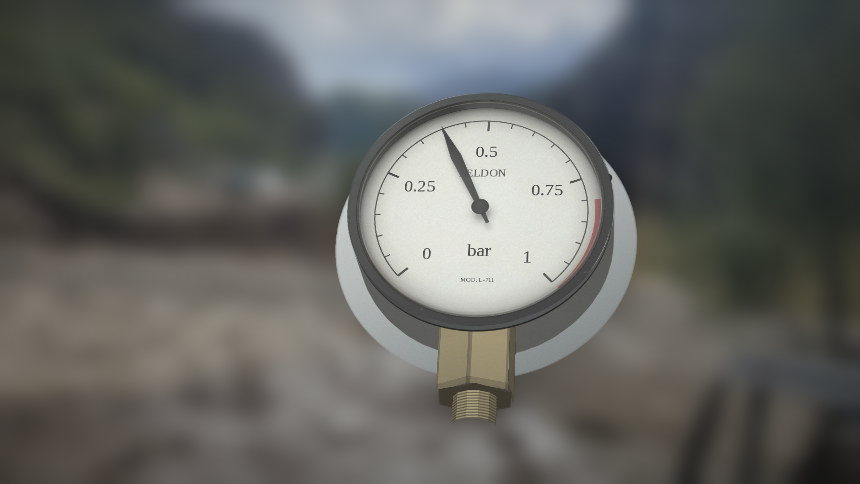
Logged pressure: 0.4 bar
